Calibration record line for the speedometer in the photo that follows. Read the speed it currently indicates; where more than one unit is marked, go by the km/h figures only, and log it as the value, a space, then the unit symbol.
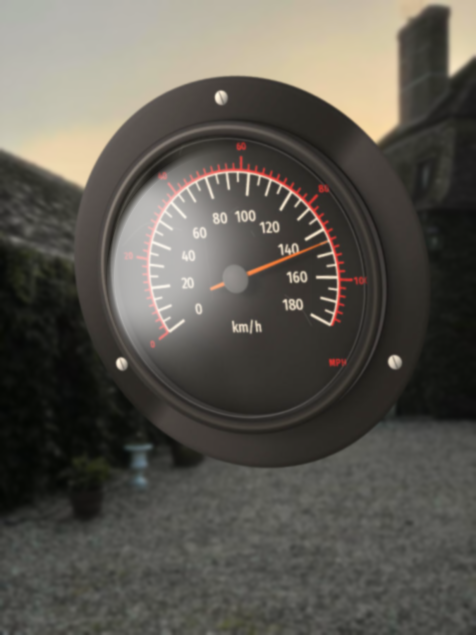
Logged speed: 145 km/h
